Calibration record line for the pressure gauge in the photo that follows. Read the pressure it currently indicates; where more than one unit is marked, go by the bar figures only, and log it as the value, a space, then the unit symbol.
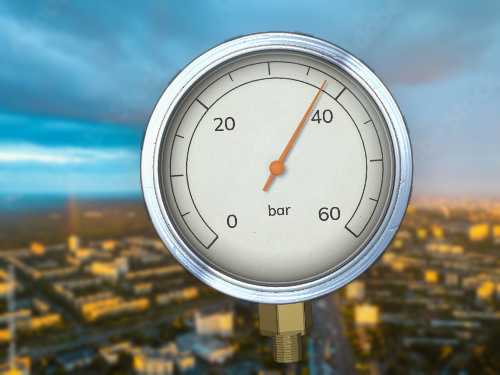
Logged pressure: 37.5 bar
